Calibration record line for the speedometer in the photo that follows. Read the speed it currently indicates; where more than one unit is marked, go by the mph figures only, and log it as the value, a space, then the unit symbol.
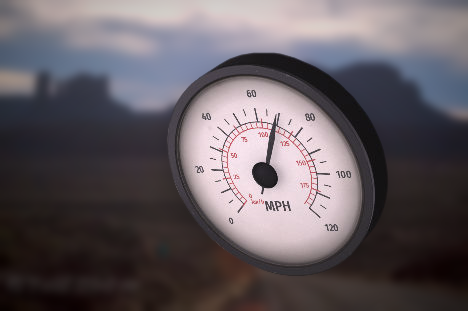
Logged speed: 70 mph
